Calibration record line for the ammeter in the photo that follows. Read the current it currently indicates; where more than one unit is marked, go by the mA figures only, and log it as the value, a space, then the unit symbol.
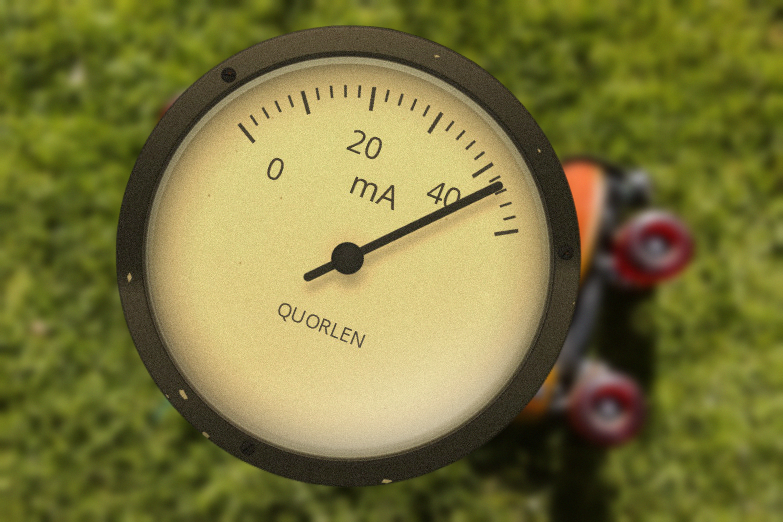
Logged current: 43 mA
